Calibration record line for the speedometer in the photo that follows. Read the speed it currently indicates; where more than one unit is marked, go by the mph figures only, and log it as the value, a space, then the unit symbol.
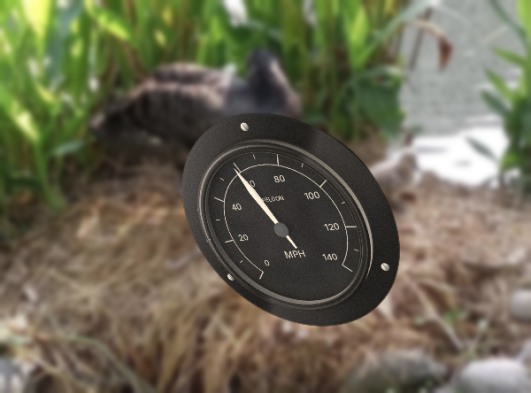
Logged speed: 60 mph
